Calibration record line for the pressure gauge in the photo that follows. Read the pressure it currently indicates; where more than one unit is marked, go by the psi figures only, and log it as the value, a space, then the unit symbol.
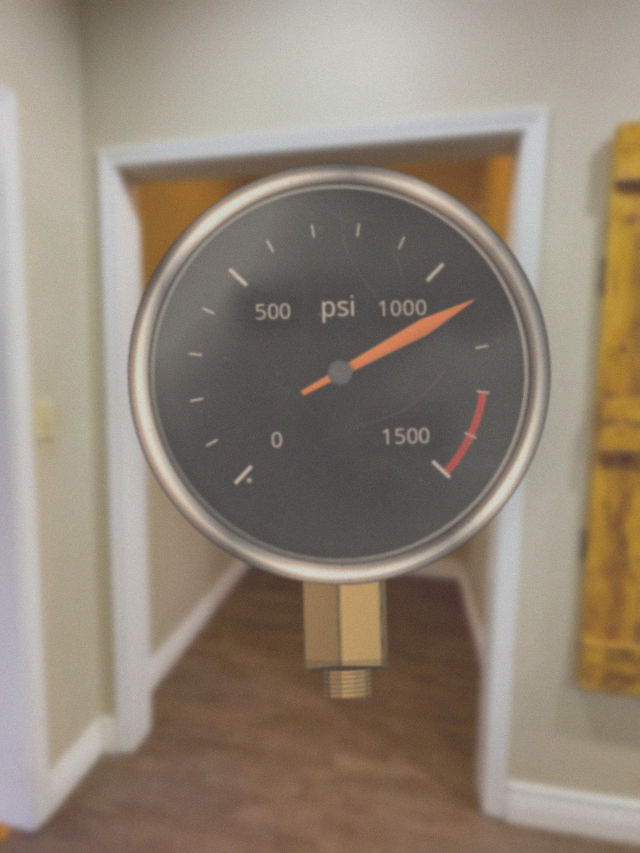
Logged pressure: 1100 psi
